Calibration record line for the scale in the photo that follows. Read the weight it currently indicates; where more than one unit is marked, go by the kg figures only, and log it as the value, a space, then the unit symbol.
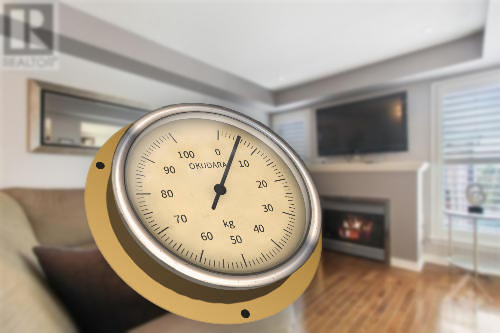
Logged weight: 5 kg
